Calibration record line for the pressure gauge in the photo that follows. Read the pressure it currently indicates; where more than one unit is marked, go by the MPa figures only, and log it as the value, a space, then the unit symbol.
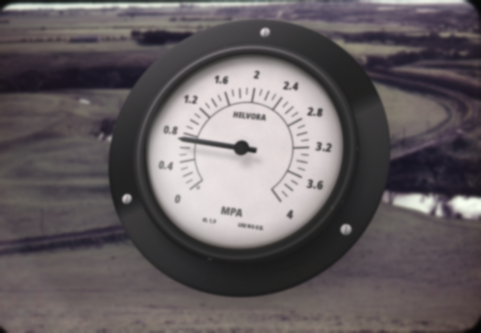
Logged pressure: 0.7 MPa
